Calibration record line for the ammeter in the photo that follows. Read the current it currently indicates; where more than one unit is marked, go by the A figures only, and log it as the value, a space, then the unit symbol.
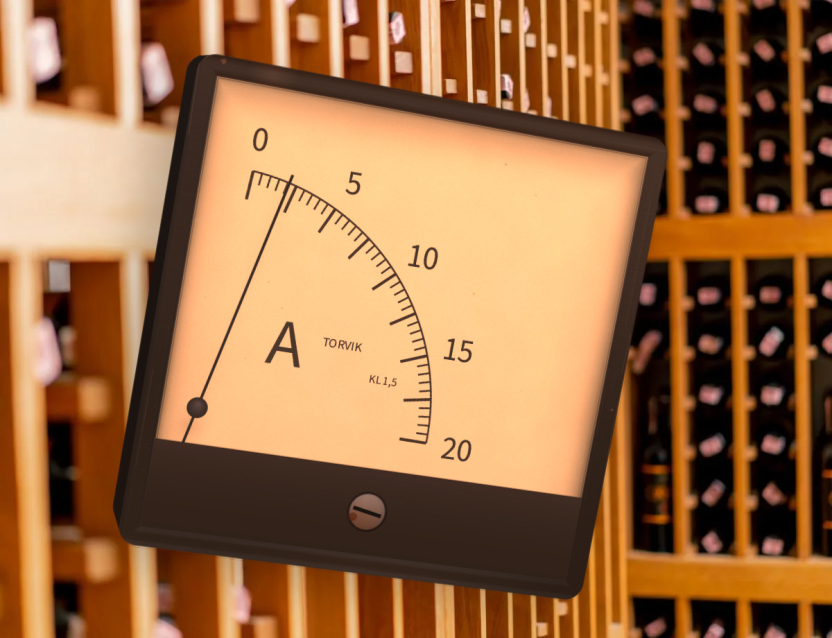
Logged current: 2 A
